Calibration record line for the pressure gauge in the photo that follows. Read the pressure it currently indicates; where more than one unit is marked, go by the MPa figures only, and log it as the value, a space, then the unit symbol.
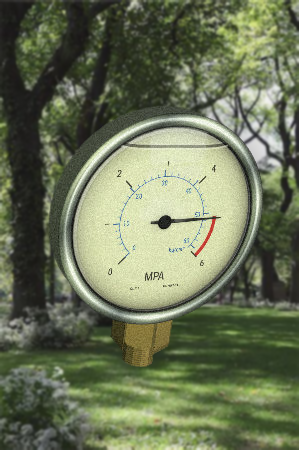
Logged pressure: 5 MPa
